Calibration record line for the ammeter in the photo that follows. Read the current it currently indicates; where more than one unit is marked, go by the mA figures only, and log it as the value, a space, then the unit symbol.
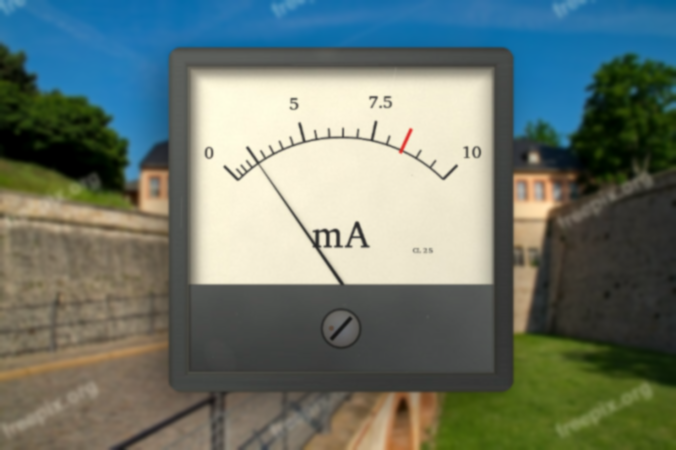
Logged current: 2.5 mA
